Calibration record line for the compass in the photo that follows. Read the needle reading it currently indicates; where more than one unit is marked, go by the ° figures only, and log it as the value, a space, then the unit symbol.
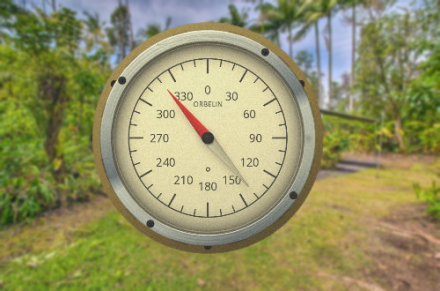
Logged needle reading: 320 °
